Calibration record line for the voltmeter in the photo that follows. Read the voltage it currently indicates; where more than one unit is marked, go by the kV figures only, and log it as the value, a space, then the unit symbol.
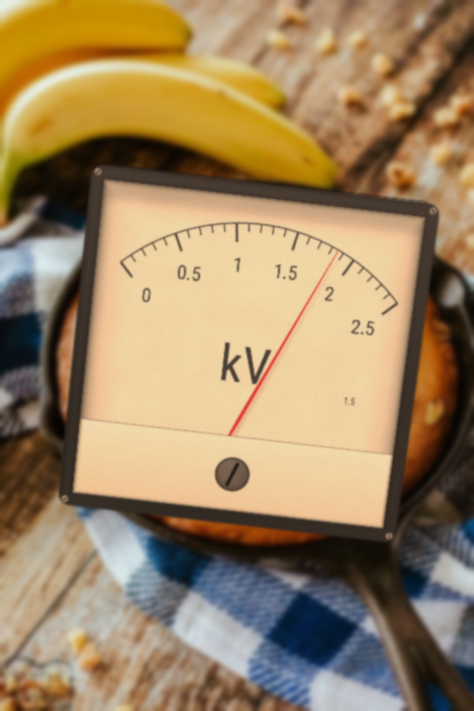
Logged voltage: 1.85 kV
